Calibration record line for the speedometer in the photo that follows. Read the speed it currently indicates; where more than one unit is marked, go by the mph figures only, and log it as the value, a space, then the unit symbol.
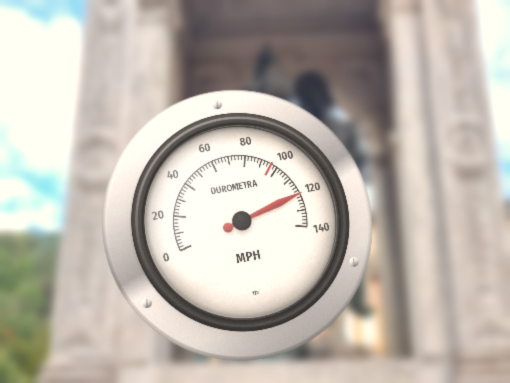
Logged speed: 120 mph
